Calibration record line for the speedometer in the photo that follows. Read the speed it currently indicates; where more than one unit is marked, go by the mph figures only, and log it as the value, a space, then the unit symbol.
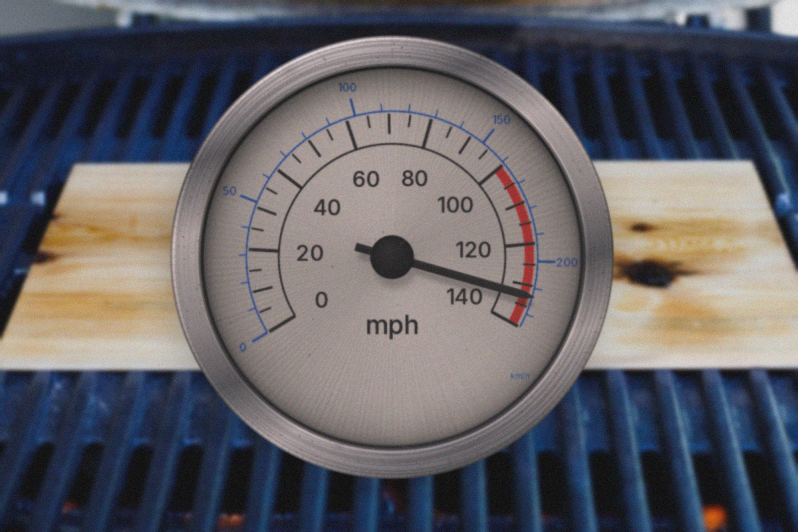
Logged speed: 132.5 mph
